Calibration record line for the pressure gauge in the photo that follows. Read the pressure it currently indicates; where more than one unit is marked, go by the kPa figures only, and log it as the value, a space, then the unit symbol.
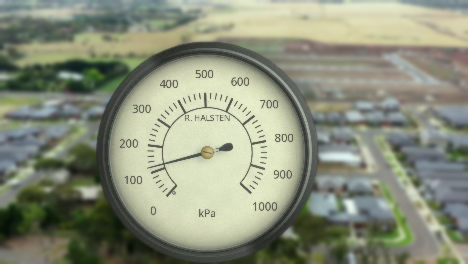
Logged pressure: 120 kPa
